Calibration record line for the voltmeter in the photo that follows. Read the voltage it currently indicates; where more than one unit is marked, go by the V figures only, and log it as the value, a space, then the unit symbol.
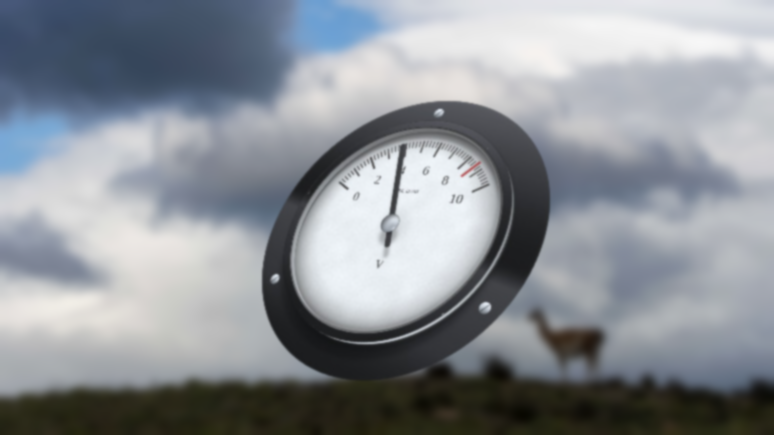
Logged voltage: 4 V
